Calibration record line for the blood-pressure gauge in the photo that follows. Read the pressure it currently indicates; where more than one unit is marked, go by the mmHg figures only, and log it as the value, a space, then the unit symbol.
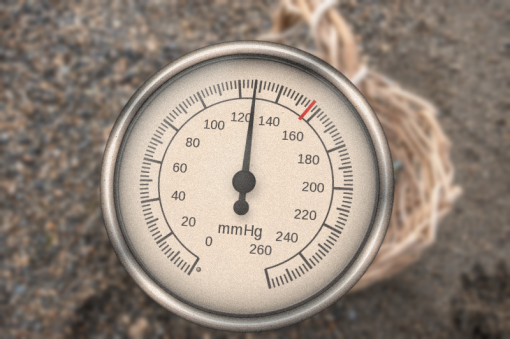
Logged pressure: 128 mmHg
